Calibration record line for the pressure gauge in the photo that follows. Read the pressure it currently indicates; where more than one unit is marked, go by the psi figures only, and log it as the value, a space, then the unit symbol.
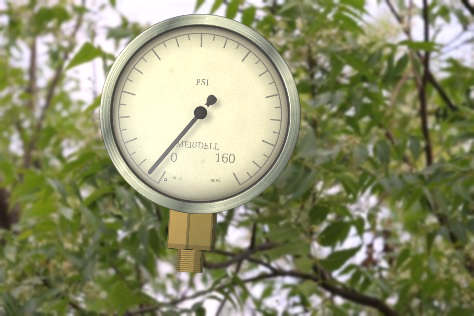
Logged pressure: 5 psi
